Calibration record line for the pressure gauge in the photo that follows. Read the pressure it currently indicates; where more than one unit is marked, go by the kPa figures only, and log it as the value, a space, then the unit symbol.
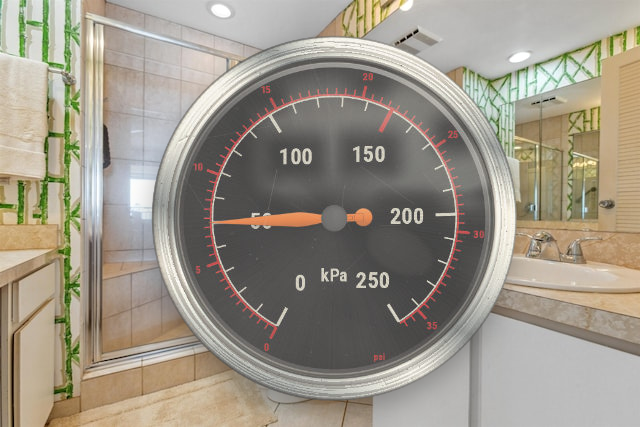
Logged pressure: 50 kPa
